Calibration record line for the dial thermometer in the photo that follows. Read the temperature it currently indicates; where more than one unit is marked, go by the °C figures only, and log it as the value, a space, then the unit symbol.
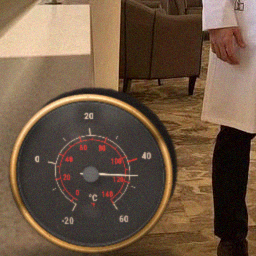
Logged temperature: 45 °C
